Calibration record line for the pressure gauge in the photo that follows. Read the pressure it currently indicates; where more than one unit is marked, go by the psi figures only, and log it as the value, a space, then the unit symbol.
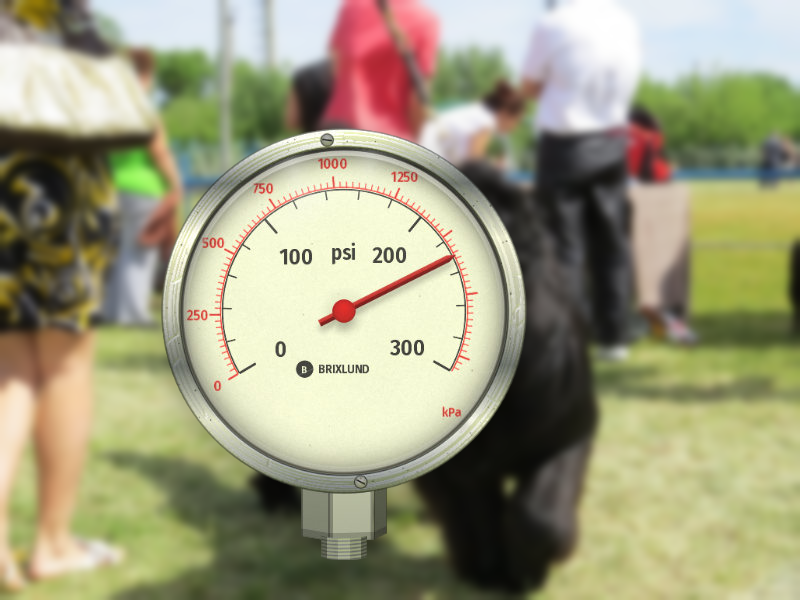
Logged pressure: 230 psi
